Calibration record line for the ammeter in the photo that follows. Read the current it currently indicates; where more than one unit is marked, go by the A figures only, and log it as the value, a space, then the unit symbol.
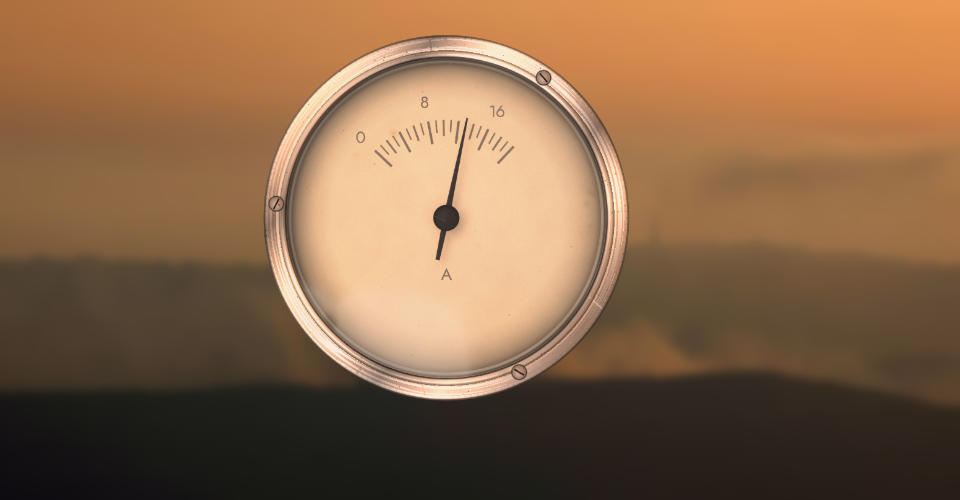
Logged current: 13 A
